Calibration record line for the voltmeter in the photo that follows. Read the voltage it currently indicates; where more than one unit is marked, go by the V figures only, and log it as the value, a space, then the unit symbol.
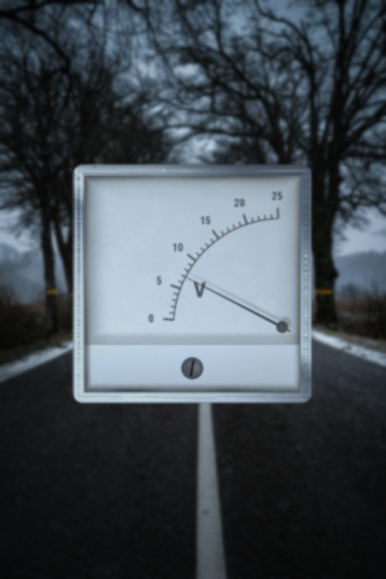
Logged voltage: 7 V
